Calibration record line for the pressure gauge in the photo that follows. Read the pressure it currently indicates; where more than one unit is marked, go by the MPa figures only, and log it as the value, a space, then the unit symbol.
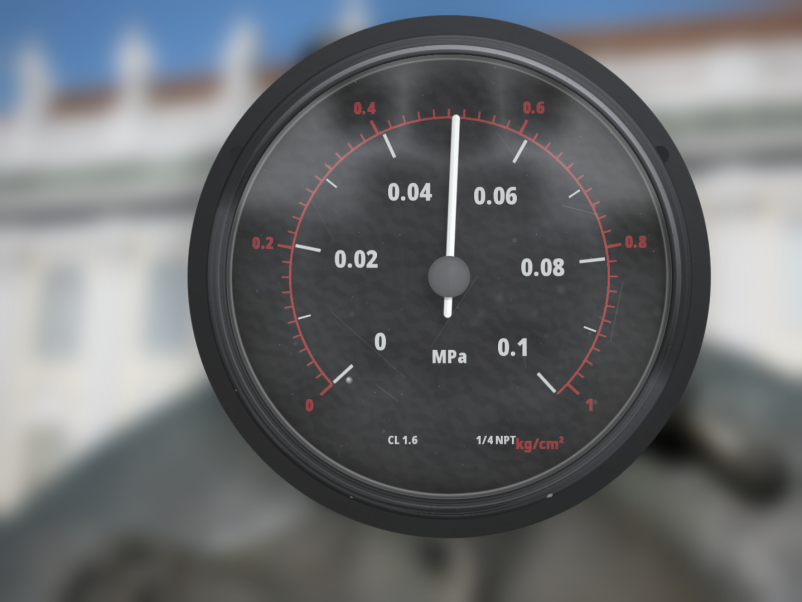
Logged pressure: 0.05 MPa
